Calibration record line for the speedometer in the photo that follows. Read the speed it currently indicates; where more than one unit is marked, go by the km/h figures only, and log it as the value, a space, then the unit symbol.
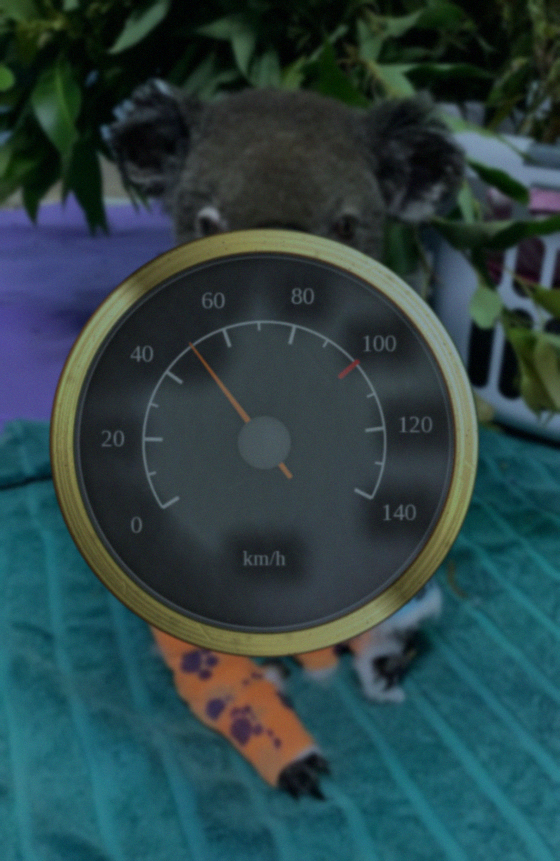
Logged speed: 50 km/h
